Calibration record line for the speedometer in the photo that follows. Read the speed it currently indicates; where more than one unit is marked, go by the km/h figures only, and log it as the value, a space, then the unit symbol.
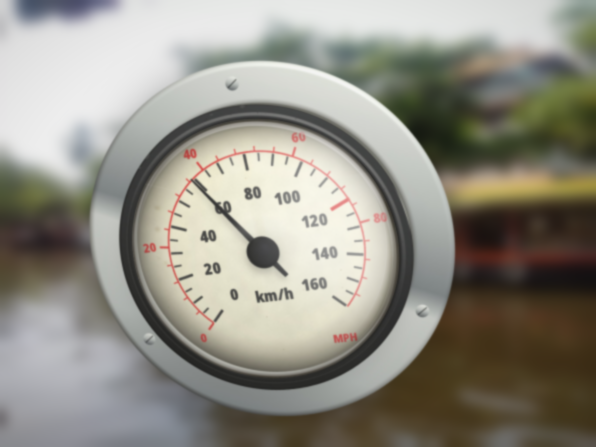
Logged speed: 60 km/h
